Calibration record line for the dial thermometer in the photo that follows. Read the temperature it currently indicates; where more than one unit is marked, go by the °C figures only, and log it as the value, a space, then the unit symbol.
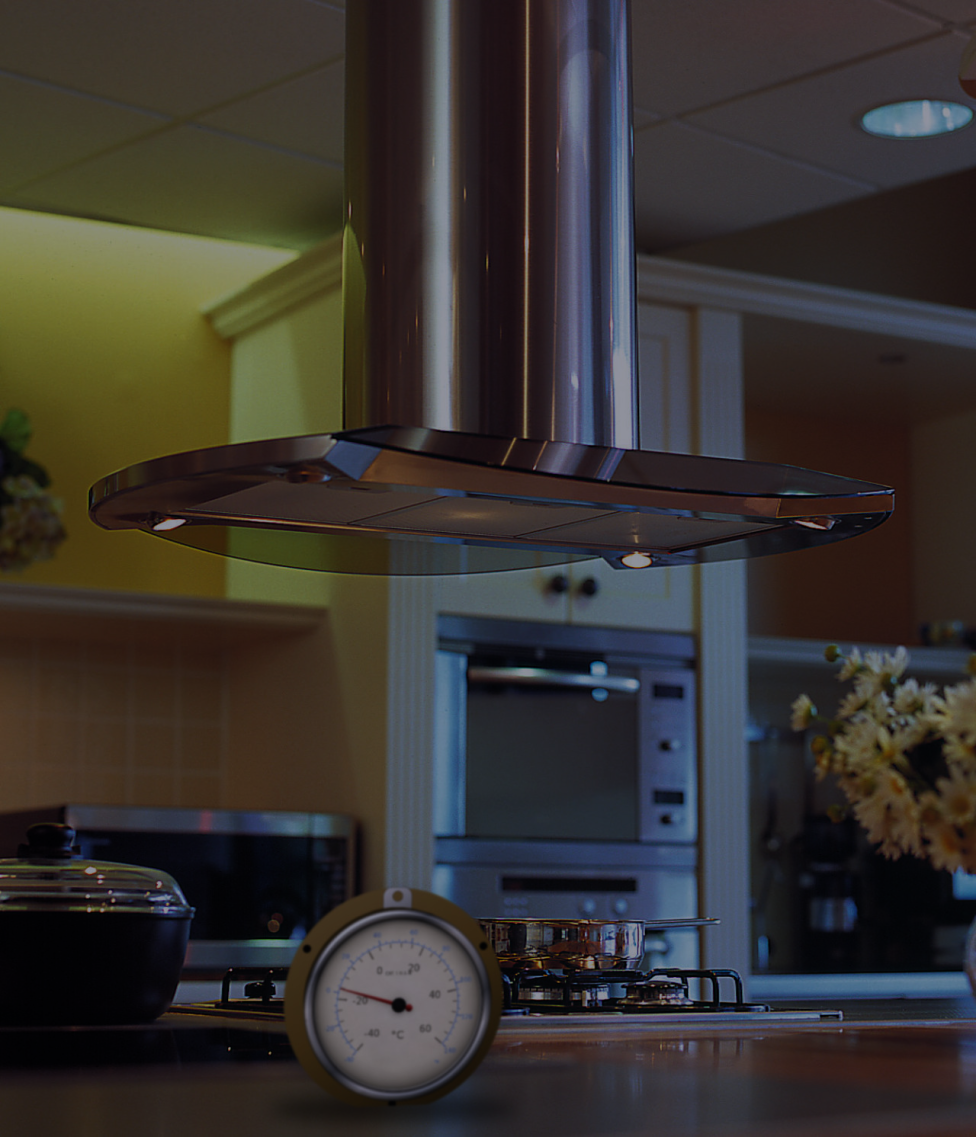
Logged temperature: -16 °C
